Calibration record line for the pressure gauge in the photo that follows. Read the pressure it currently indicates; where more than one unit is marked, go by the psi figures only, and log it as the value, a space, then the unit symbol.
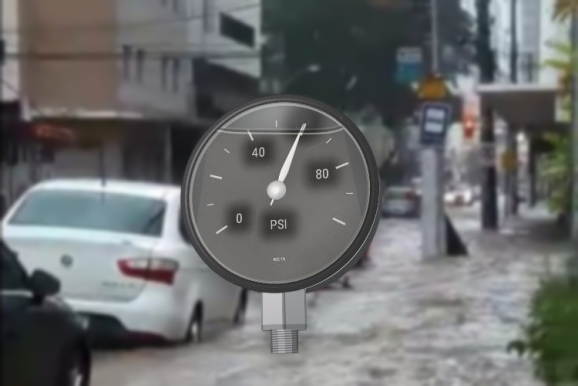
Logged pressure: 60 psi
